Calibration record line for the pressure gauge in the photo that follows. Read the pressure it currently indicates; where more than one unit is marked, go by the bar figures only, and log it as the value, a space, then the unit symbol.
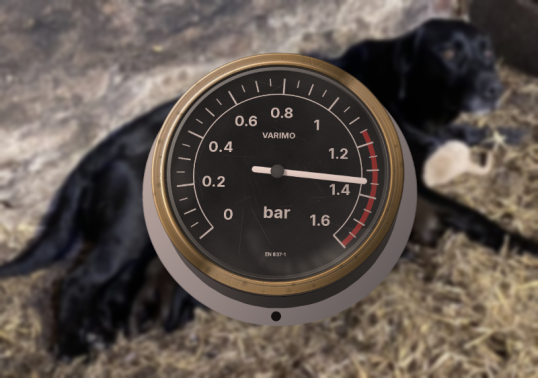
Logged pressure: 1.35 bar
